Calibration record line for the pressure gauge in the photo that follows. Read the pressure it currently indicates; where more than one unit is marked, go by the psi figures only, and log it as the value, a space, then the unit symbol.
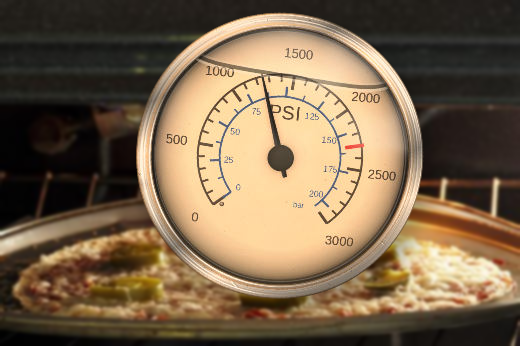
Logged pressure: 1250 psi
